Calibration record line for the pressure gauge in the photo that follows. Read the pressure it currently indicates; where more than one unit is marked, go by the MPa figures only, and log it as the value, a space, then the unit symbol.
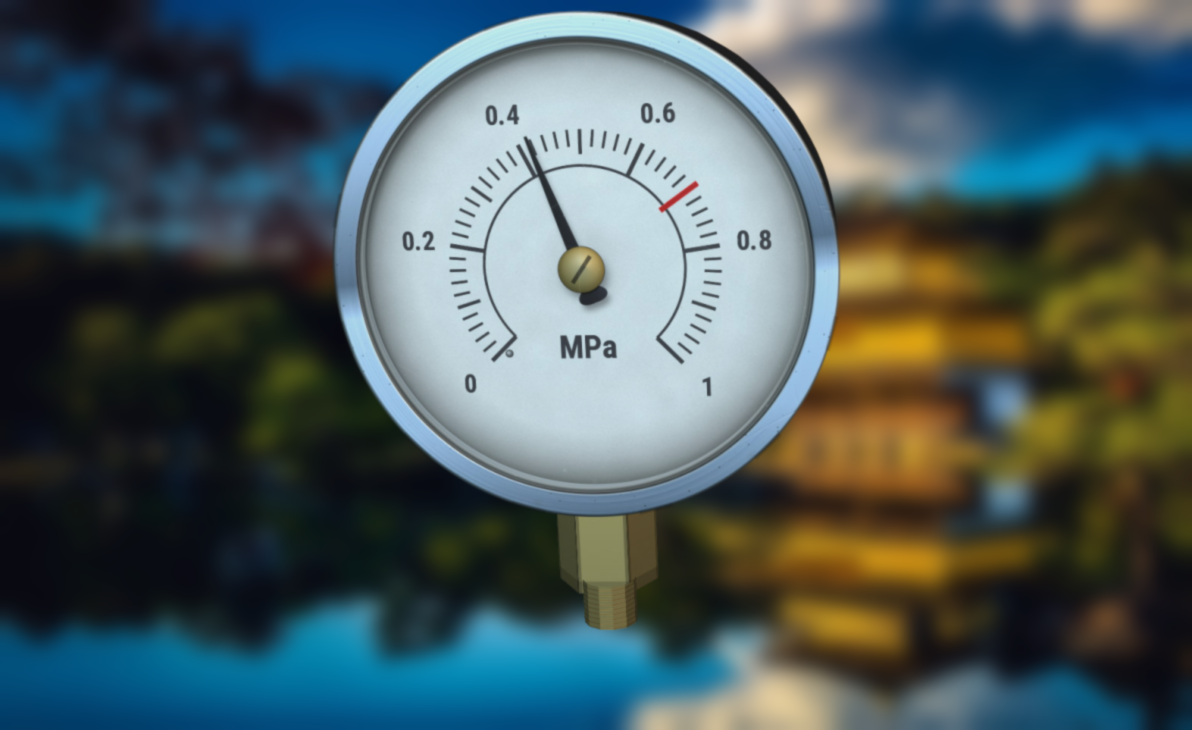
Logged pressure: 0.42 MPa
